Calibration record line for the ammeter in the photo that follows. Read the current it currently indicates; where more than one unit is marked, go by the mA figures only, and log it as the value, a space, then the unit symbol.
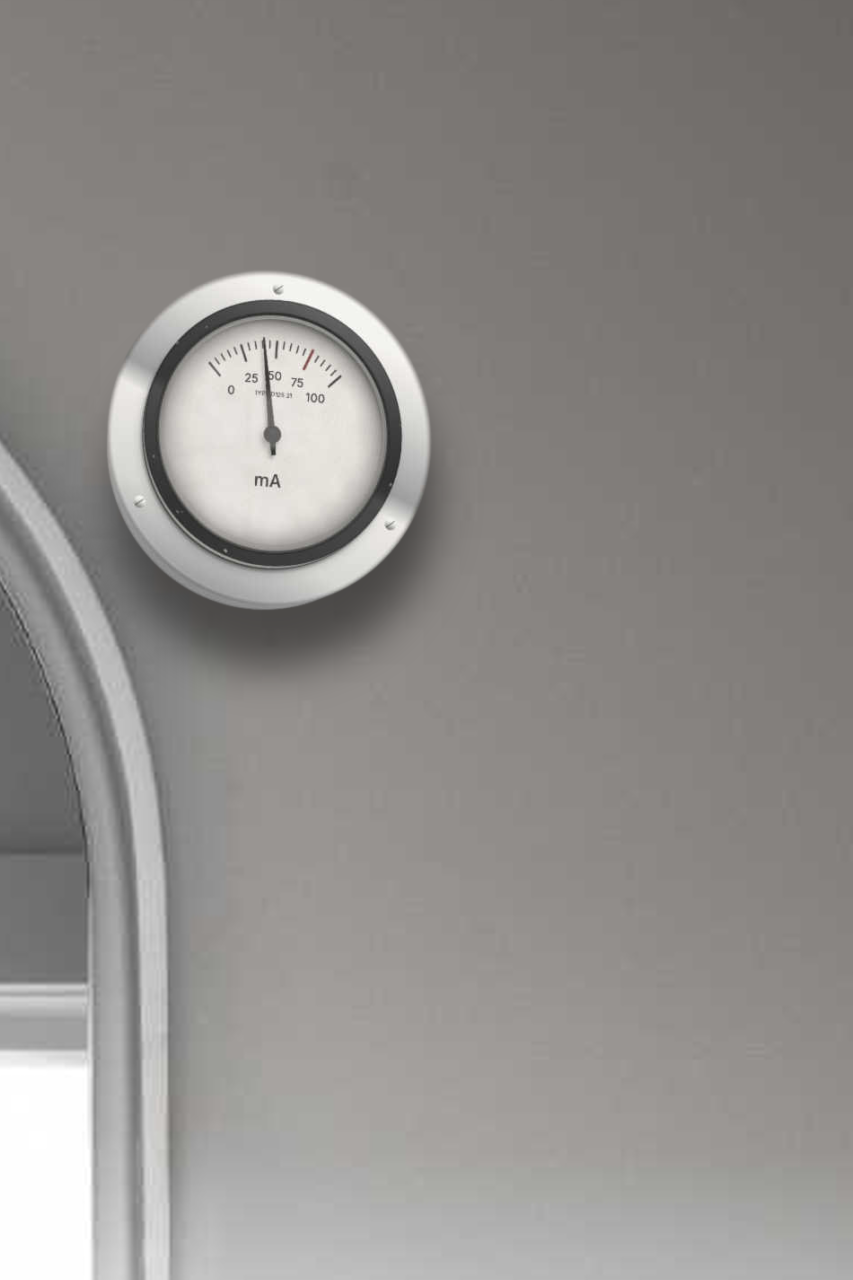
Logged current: 40 mA
